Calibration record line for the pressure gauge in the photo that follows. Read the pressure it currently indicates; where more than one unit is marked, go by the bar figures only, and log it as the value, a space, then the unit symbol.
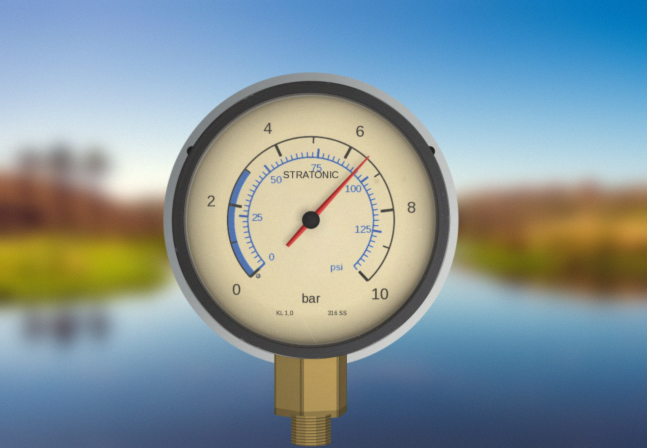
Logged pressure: 6.5 bar
